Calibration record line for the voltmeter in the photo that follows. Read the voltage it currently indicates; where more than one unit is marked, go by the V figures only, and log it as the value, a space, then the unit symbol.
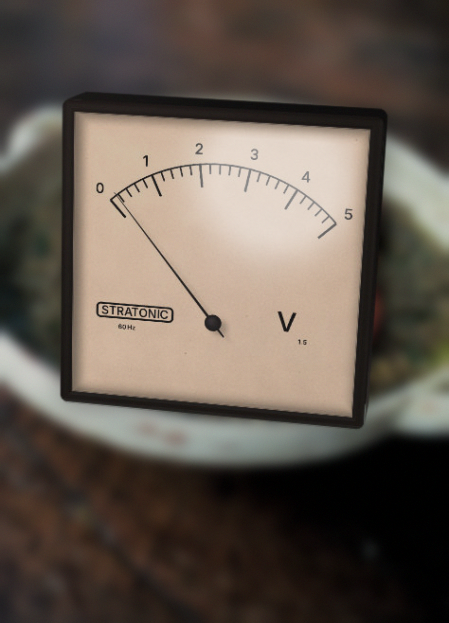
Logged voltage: 0.2 V
